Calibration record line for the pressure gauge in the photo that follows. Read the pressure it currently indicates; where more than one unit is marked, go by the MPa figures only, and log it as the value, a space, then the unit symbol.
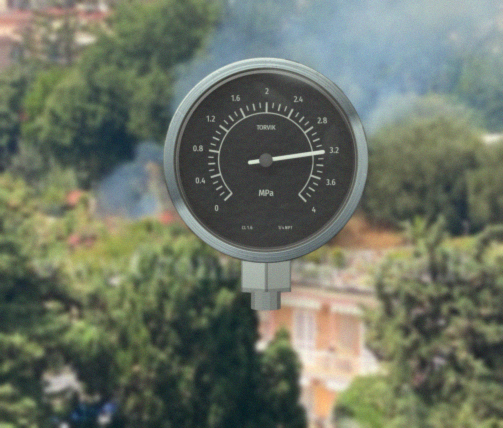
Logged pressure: 3.2 MPa
